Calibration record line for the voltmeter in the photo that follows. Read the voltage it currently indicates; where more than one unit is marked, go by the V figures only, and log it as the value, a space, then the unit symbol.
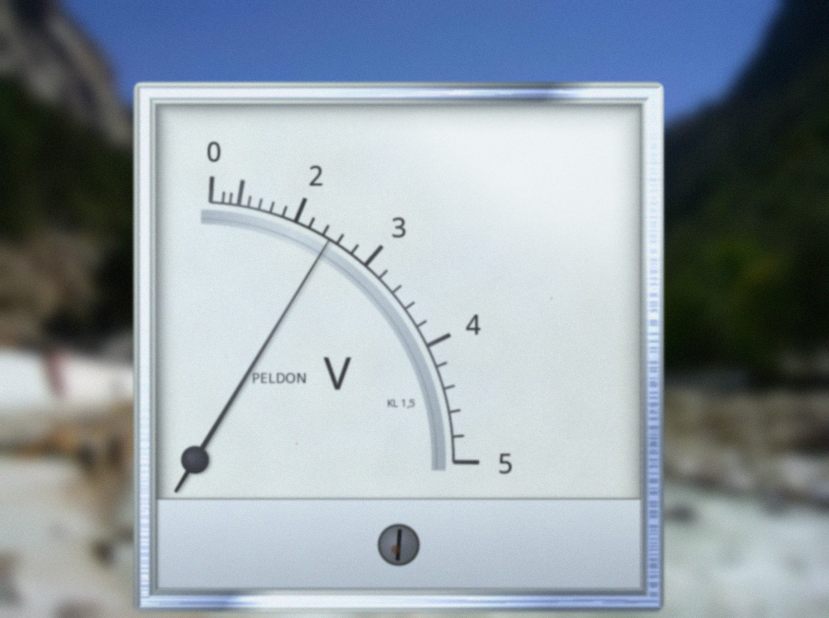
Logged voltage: 2.5 V
